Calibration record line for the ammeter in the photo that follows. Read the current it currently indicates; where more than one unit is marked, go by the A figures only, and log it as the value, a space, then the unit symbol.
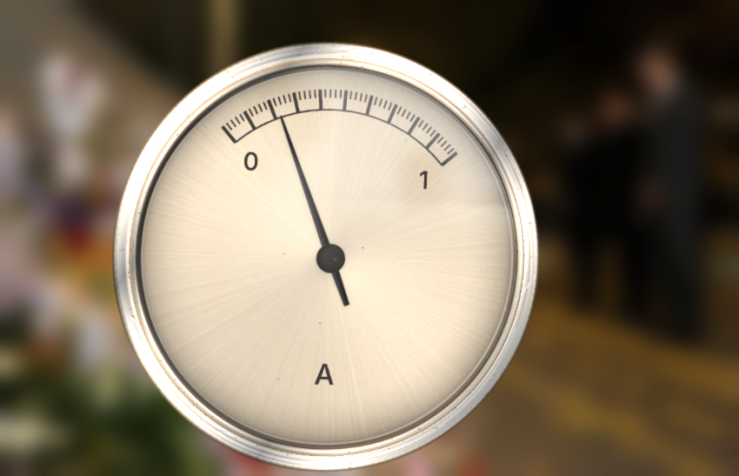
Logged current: 0.22 A
